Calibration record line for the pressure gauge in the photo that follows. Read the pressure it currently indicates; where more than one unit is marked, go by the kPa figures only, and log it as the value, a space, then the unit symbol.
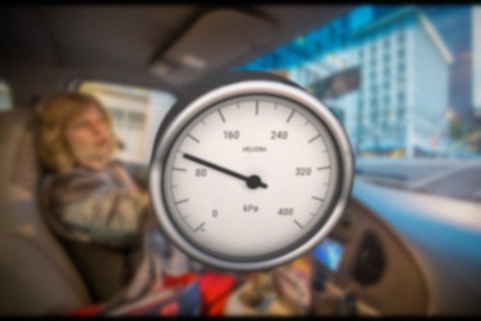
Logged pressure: 100 kPa
